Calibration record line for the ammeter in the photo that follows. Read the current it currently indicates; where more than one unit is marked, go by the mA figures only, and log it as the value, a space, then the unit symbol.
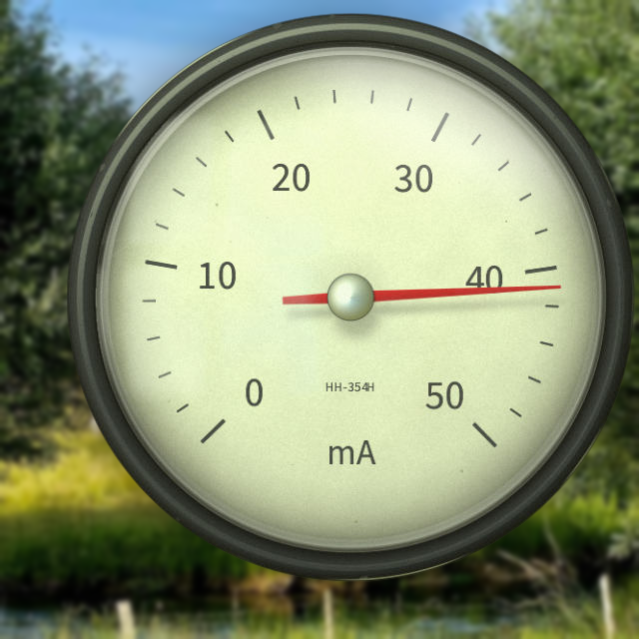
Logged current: 41 mA
